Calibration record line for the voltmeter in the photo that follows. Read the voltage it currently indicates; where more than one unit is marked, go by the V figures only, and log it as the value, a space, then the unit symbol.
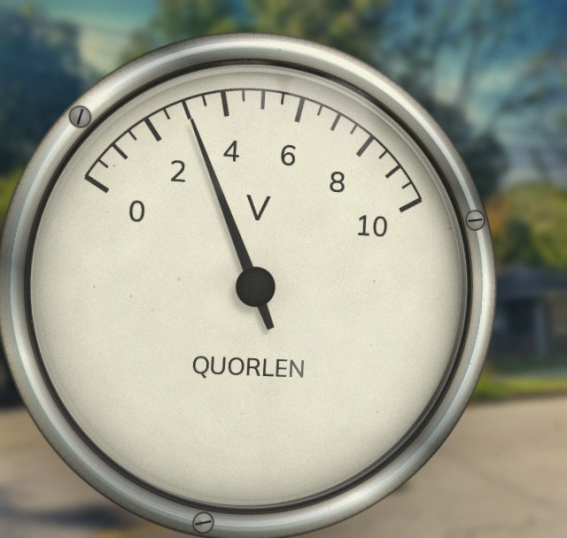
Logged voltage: 3 V
